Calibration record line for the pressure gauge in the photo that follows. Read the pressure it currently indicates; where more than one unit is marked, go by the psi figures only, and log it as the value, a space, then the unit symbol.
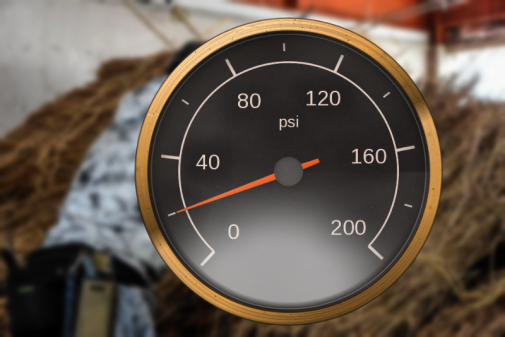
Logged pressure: 20 psi
